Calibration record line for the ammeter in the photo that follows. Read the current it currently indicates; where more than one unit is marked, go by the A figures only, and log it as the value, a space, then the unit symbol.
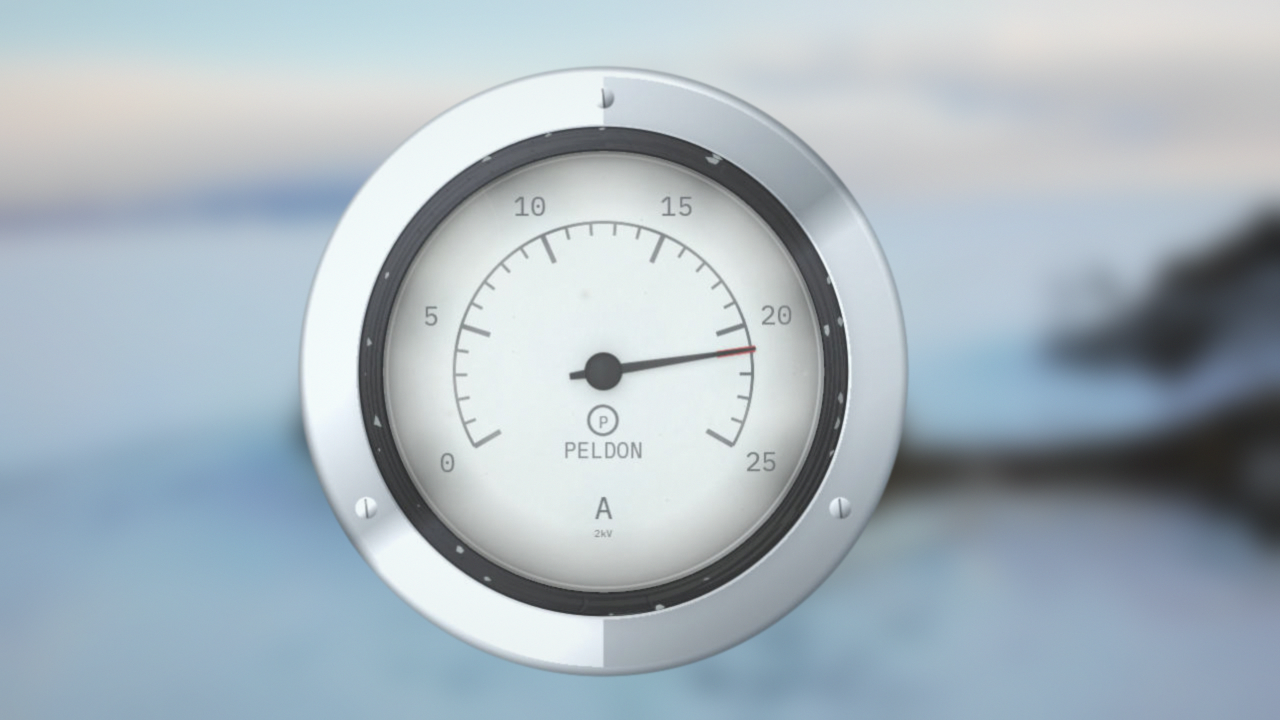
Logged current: 21 A
